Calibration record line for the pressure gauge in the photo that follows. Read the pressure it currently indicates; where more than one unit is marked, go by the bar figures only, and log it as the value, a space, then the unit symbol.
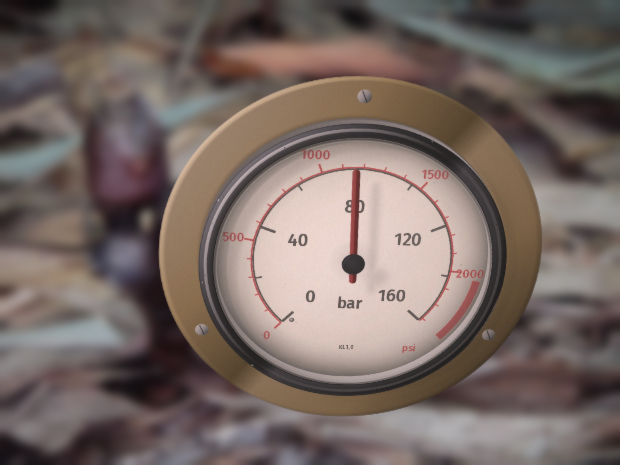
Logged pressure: 80 bar
